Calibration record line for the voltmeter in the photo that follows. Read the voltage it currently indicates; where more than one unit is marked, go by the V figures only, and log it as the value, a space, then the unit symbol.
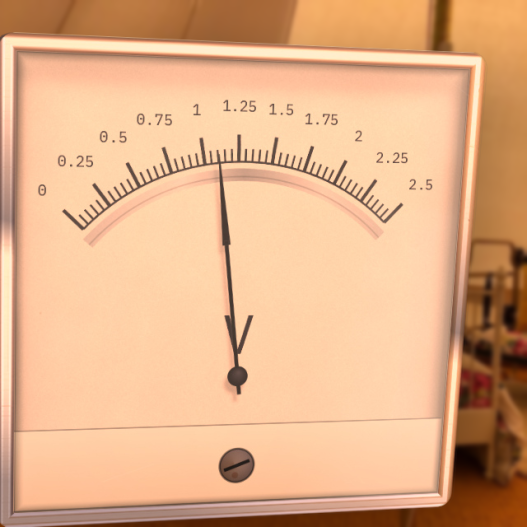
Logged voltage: 1.1 V
